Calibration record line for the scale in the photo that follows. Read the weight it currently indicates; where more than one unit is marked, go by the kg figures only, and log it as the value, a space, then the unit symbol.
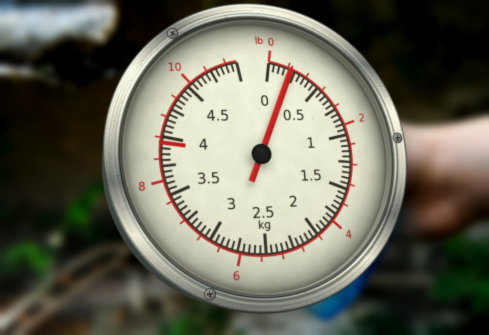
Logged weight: 0.2 kg
